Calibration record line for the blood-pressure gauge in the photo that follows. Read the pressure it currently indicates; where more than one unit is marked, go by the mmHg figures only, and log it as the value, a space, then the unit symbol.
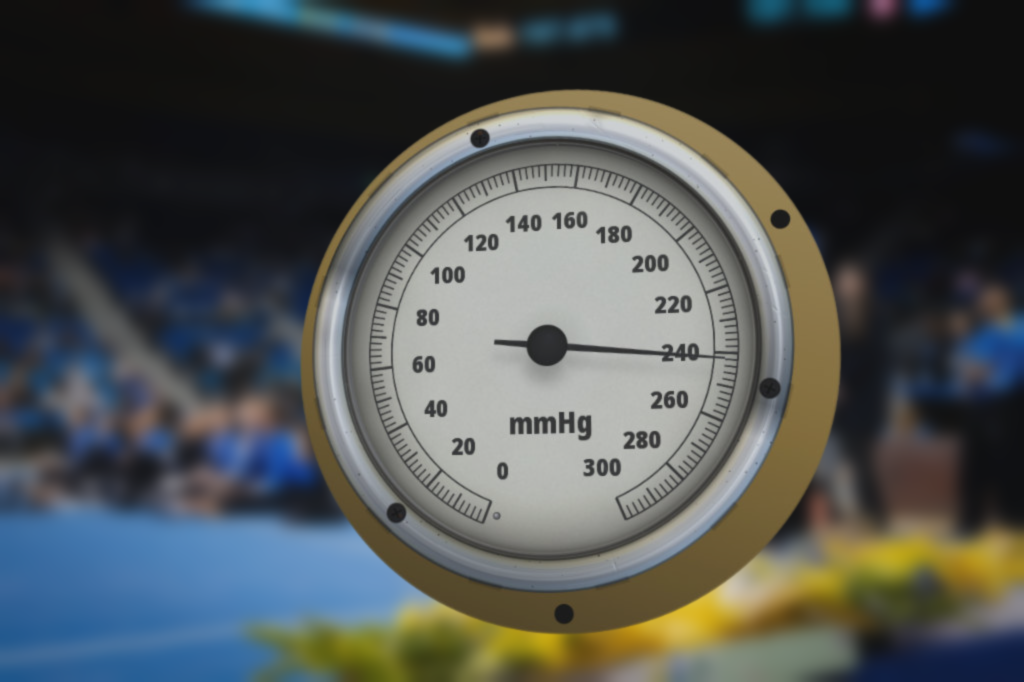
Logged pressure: 242 mmHg
